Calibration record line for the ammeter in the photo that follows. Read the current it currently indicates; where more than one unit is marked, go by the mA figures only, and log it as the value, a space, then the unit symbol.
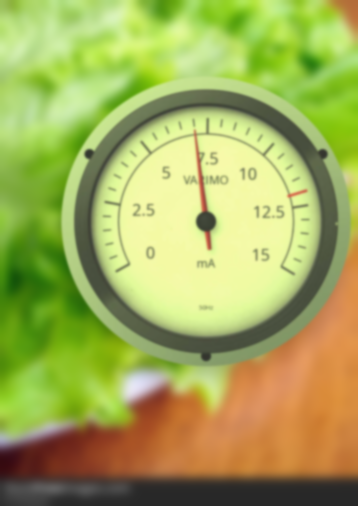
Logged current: 7 mA
